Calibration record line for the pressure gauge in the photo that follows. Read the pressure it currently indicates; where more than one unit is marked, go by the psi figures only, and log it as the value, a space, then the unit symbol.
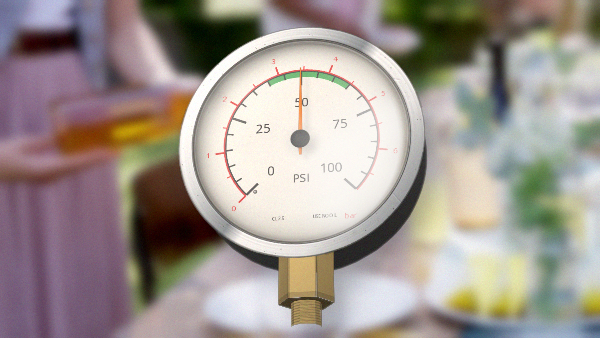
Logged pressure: 50 psi
